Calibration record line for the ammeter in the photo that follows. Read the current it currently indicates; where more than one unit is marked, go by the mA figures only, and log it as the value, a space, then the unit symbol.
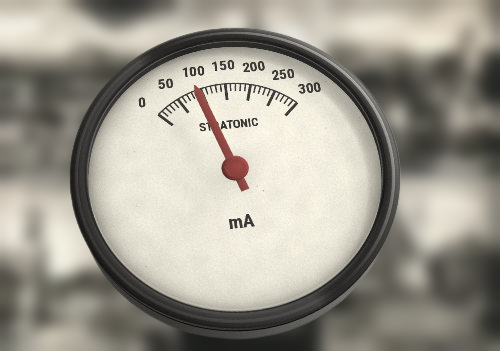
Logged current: 90 mA
